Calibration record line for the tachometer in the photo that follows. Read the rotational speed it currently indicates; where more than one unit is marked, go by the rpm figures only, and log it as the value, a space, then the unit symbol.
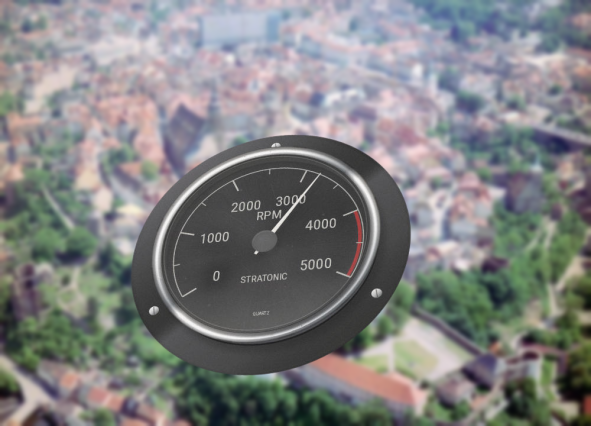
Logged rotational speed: 3250 rpm
